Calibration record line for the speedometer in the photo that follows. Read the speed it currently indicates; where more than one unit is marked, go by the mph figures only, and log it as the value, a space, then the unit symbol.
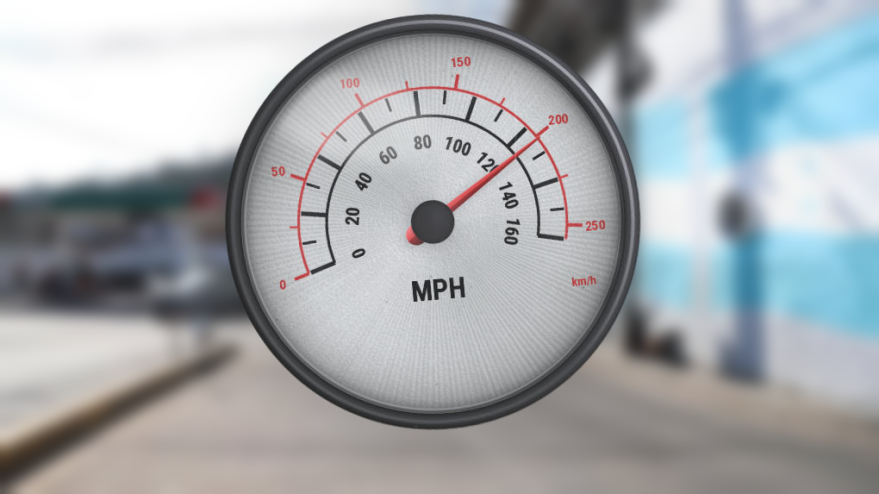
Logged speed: 125 mph
